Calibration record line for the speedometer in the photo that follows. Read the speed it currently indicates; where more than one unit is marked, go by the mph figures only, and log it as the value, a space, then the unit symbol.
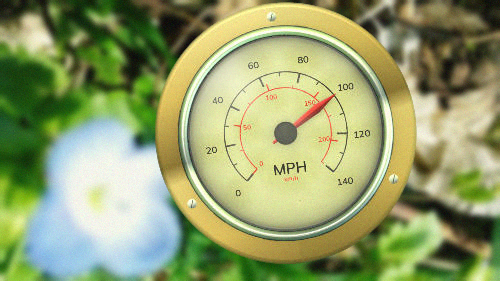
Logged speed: 100 mph
